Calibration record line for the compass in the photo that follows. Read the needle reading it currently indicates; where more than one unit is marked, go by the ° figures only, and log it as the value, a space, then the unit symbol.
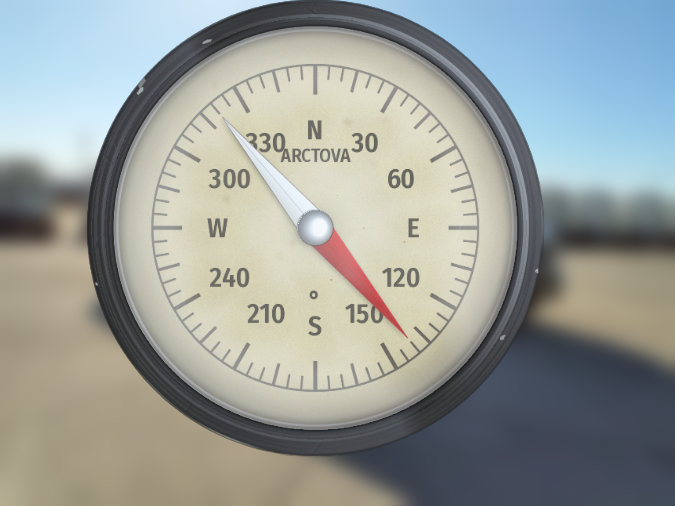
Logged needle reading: 140 °
